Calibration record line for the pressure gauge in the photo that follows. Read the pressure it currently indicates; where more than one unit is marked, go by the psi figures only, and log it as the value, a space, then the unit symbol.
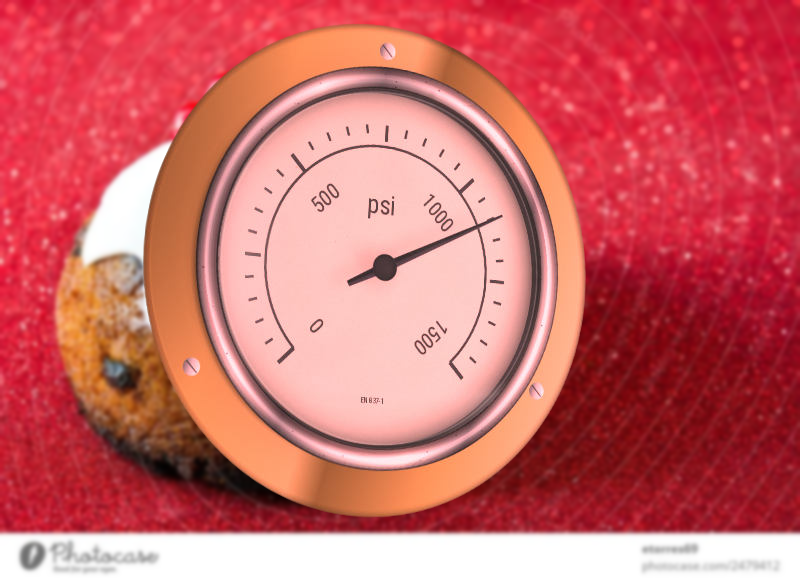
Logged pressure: 1100 psi
